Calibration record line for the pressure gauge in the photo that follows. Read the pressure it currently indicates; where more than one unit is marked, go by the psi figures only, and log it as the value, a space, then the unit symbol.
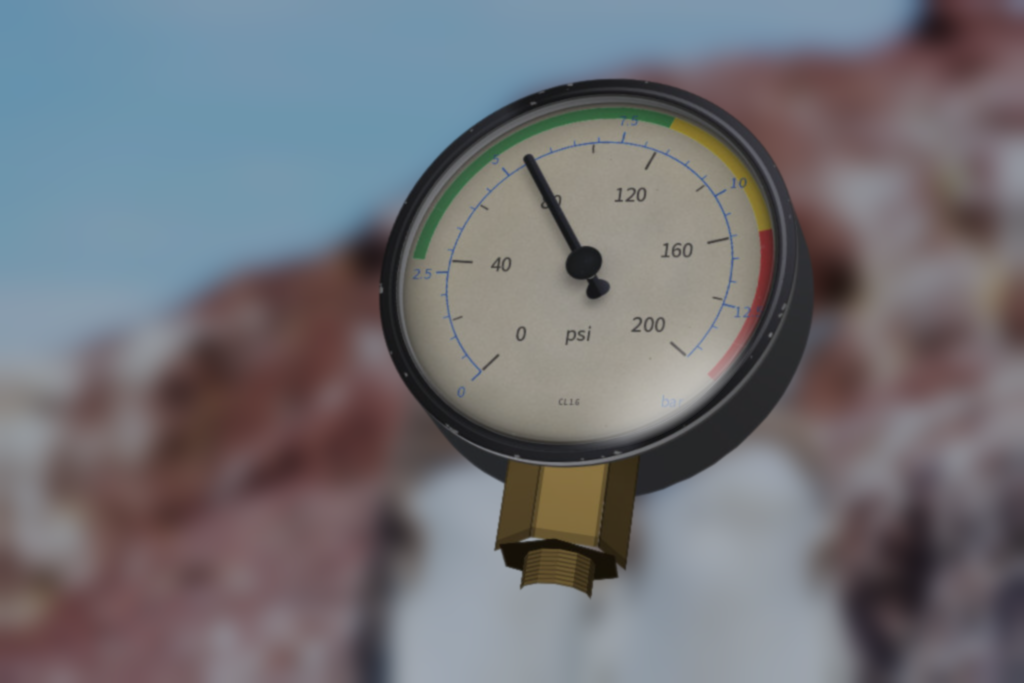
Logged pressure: 80 psi
